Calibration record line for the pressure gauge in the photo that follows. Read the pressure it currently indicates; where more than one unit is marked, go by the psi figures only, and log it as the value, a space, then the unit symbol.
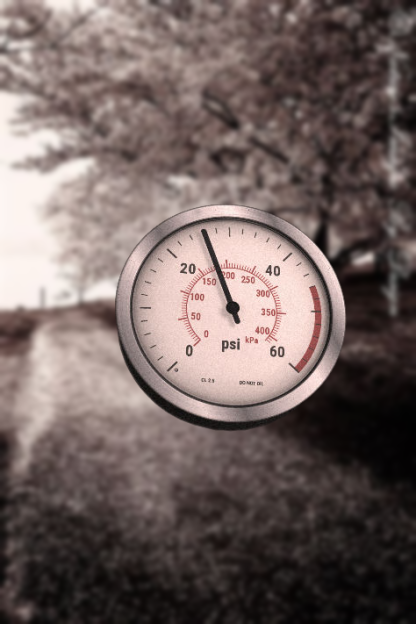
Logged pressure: 26 psi
